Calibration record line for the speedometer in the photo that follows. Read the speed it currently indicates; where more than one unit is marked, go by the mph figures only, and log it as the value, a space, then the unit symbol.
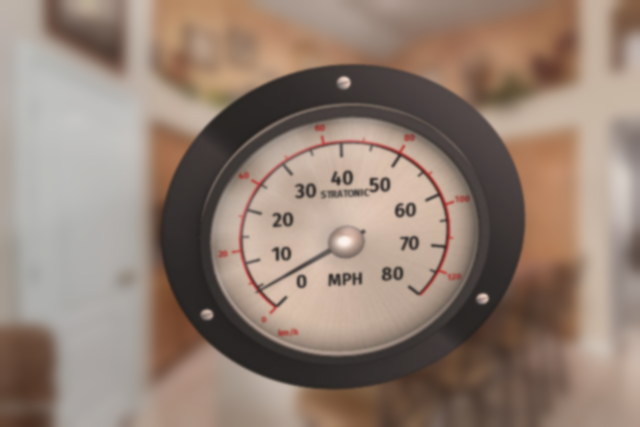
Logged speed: 5 mph
